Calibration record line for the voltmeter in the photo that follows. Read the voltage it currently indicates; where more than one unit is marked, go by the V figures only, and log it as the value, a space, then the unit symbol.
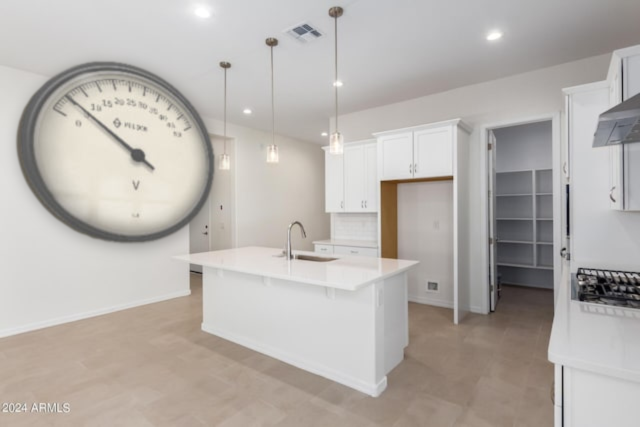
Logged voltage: 5 V
